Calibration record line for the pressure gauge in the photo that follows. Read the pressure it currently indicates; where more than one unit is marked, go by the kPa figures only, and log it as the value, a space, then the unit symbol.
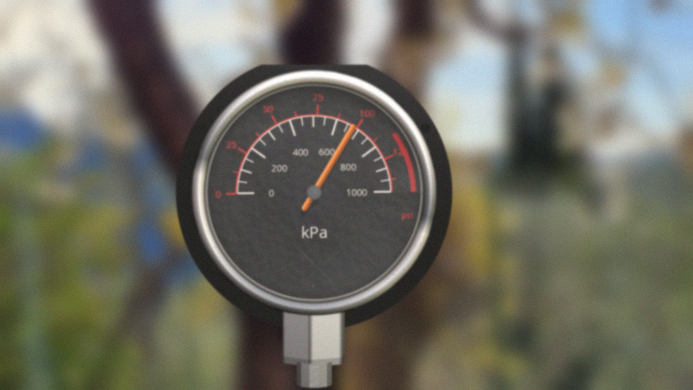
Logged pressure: 675 kPa
